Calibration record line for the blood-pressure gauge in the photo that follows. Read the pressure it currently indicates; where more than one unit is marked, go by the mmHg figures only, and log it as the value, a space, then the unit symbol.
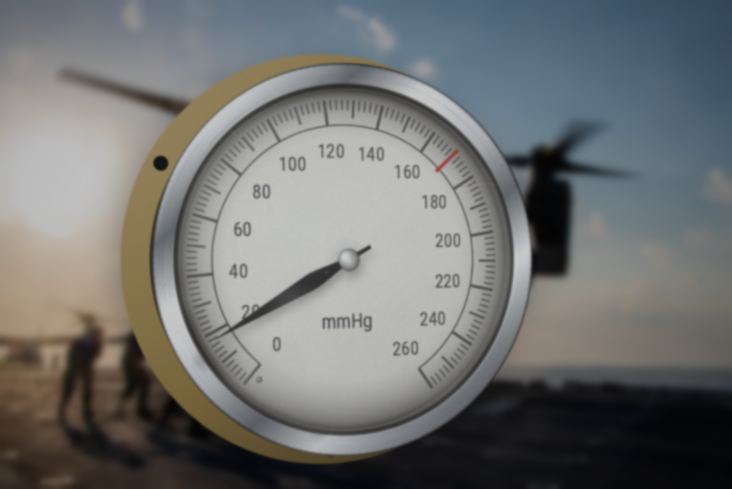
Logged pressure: 18 mmHg
